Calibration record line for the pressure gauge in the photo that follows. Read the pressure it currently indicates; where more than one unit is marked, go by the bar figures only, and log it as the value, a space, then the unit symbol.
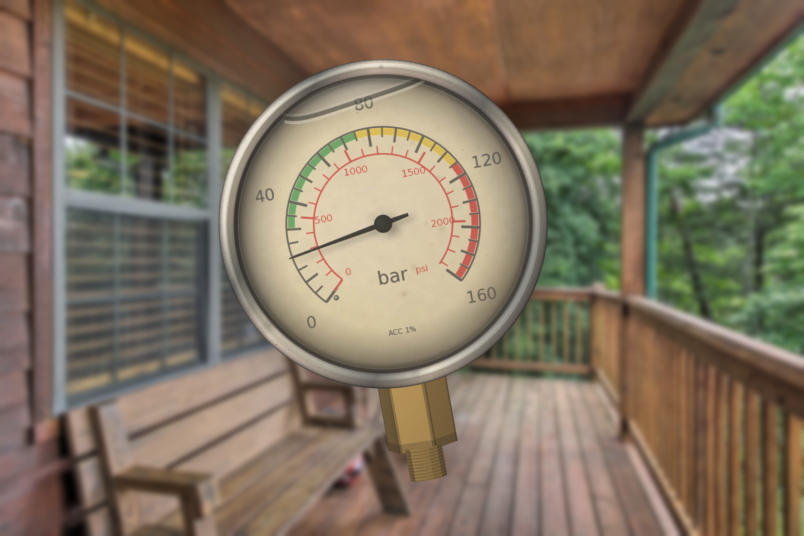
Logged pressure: 20 bar
